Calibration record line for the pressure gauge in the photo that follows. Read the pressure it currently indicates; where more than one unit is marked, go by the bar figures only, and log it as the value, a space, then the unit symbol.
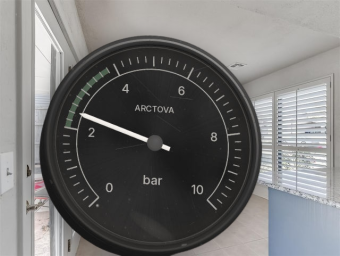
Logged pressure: 2.4 bar
